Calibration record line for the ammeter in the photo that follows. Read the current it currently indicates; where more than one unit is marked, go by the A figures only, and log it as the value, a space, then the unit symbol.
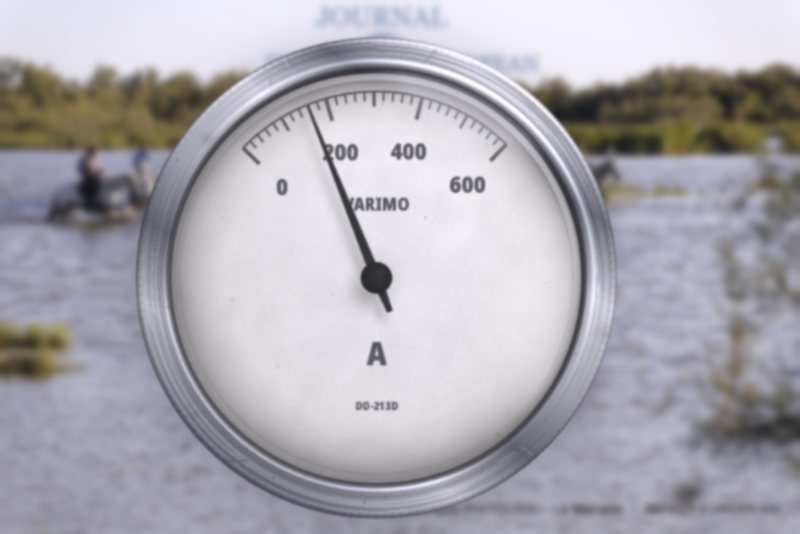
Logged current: 160 A
